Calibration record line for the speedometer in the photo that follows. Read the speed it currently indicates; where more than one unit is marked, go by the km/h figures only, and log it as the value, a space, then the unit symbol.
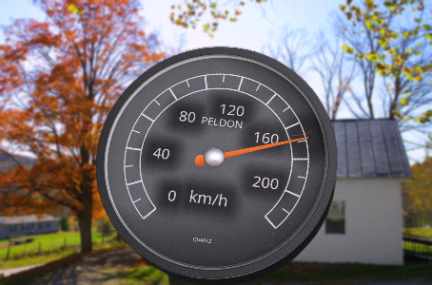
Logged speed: 170 km/h
